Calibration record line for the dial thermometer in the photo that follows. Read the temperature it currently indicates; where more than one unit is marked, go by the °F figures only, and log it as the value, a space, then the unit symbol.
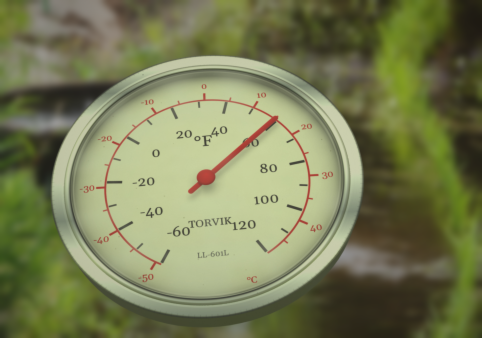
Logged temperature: 60 °F
